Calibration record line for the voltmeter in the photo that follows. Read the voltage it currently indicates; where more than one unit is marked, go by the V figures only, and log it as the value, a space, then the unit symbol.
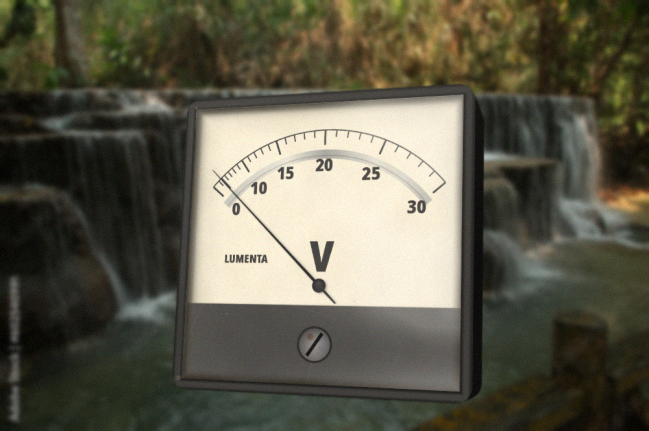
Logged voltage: 5 V
